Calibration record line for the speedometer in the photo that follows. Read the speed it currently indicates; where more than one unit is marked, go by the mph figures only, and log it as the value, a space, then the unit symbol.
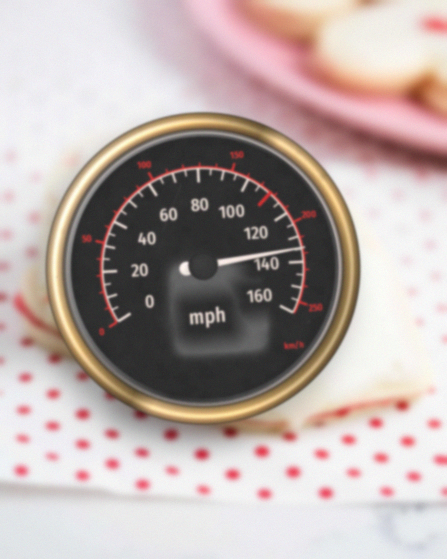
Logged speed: 135 mph
